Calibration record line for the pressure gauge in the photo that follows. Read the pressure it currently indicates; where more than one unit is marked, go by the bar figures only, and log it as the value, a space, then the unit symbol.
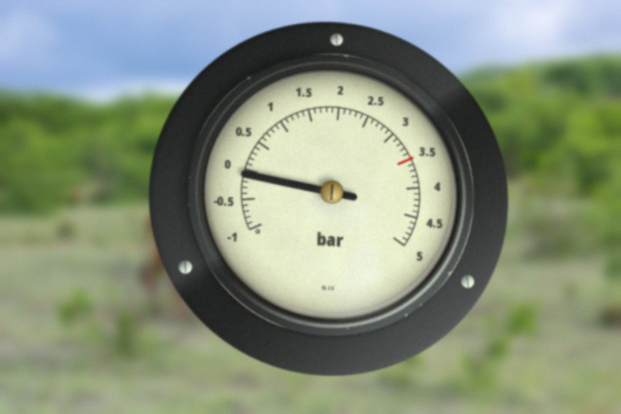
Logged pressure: -0.1 bar
